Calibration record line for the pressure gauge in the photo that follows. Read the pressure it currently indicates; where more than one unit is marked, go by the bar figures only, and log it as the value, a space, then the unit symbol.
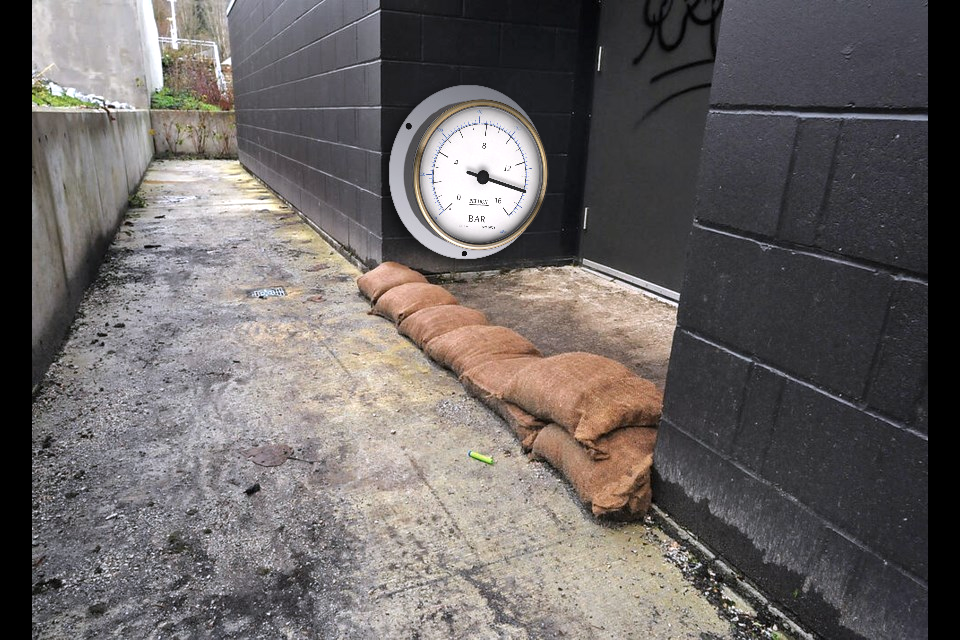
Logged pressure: 14 bar
